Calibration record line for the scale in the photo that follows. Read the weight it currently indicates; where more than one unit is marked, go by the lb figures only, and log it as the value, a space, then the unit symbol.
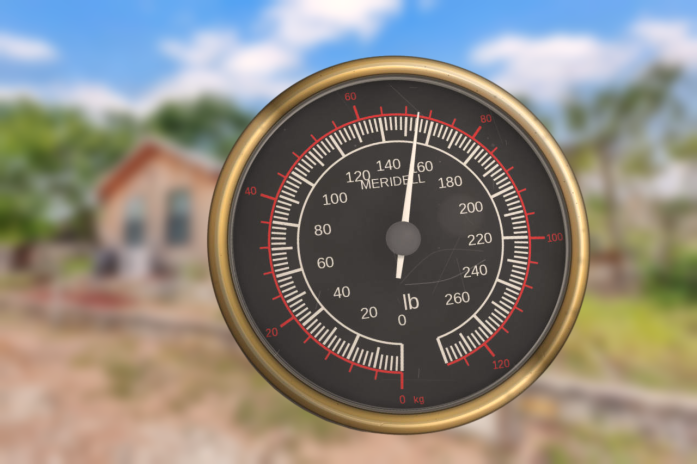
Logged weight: 154 lb
